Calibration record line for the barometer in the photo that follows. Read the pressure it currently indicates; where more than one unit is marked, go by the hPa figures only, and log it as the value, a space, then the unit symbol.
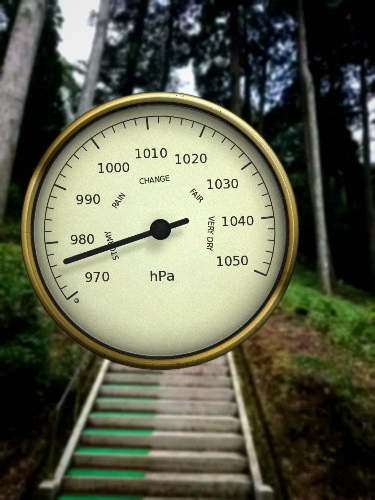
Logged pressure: 976 hPa
